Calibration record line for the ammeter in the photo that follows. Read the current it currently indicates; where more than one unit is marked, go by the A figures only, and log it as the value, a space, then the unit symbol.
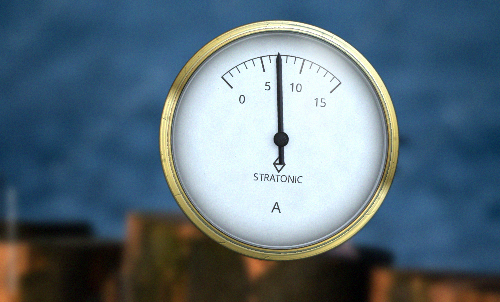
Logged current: 7 A
